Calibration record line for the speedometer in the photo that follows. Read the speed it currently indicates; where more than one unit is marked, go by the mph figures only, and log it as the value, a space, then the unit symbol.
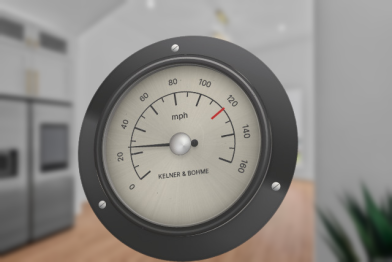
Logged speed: 25 mph
